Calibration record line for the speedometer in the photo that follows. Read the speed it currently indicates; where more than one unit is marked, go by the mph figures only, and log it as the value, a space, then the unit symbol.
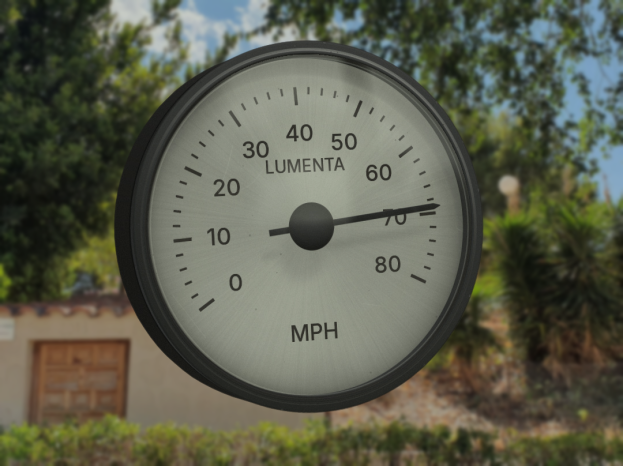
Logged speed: 69 mph
